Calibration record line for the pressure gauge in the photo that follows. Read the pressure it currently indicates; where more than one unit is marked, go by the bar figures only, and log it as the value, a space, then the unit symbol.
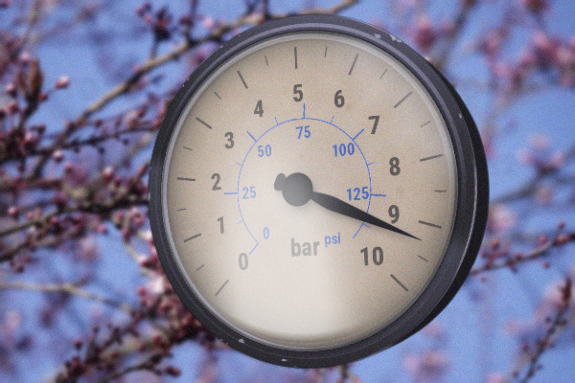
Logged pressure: 9.25 bar
